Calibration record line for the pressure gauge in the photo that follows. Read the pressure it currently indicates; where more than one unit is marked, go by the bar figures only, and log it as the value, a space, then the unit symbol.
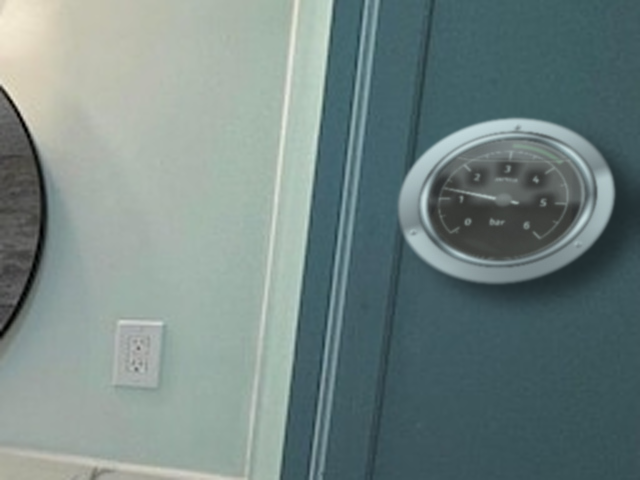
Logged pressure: 1.25 bar
